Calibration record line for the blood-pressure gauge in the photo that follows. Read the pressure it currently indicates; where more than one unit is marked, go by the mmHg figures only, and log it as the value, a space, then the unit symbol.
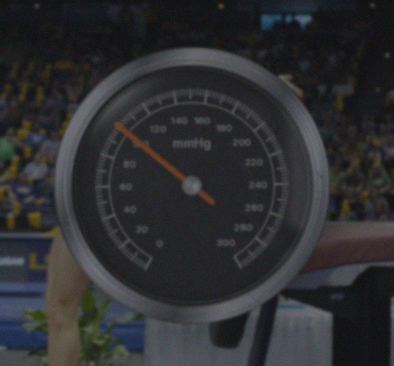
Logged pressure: 100 mmHg
